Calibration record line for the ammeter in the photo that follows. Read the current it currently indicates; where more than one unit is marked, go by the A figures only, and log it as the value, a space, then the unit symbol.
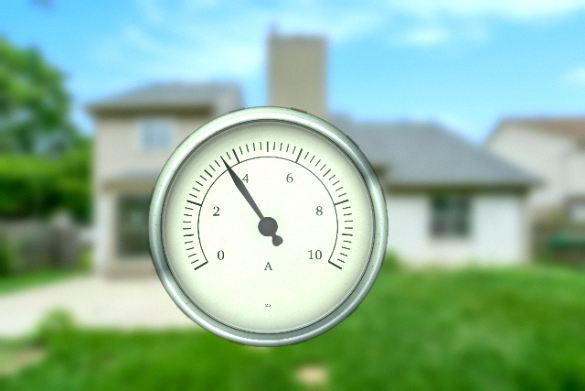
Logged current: 3.6 A
